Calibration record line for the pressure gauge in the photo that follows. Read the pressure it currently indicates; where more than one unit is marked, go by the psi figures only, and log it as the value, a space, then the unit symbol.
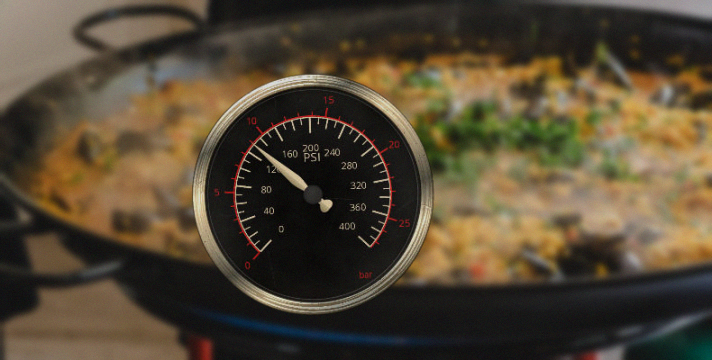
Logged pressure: 130 psi
